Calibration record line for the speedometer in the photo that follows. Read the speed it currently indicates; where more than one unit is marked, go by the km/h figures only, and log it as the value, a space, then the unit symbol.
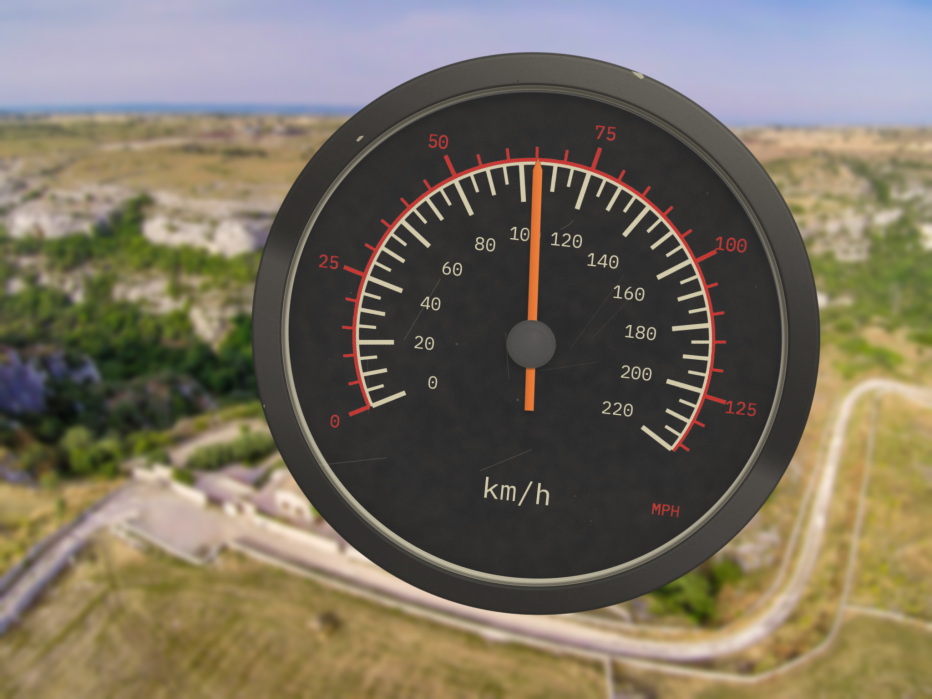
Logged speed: 105 km/h
